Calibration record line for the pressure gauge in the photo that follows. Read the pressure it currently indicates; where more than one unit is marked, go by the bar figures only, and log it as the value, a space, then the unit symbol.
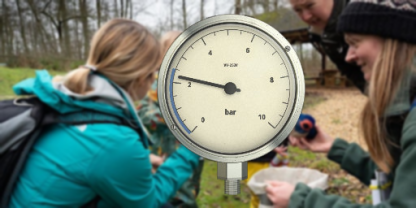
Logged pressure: 2.25 bar
